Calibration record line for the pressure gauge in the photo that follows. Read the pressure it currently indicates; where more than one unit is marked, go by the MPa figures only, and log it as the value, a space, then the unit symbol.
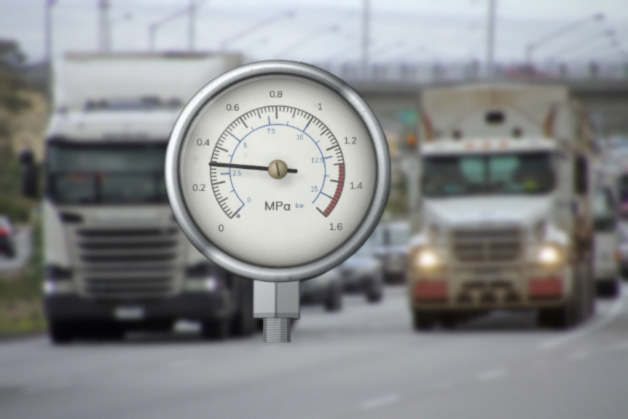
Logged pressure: 0.3 MPa
